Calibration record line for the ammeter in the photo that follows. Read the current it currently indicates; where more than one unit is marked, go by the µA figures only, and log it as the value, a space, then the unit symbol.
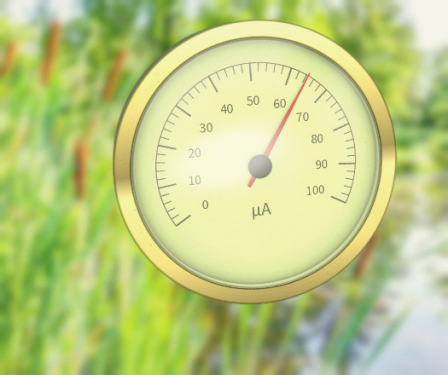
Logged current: 64 µA
